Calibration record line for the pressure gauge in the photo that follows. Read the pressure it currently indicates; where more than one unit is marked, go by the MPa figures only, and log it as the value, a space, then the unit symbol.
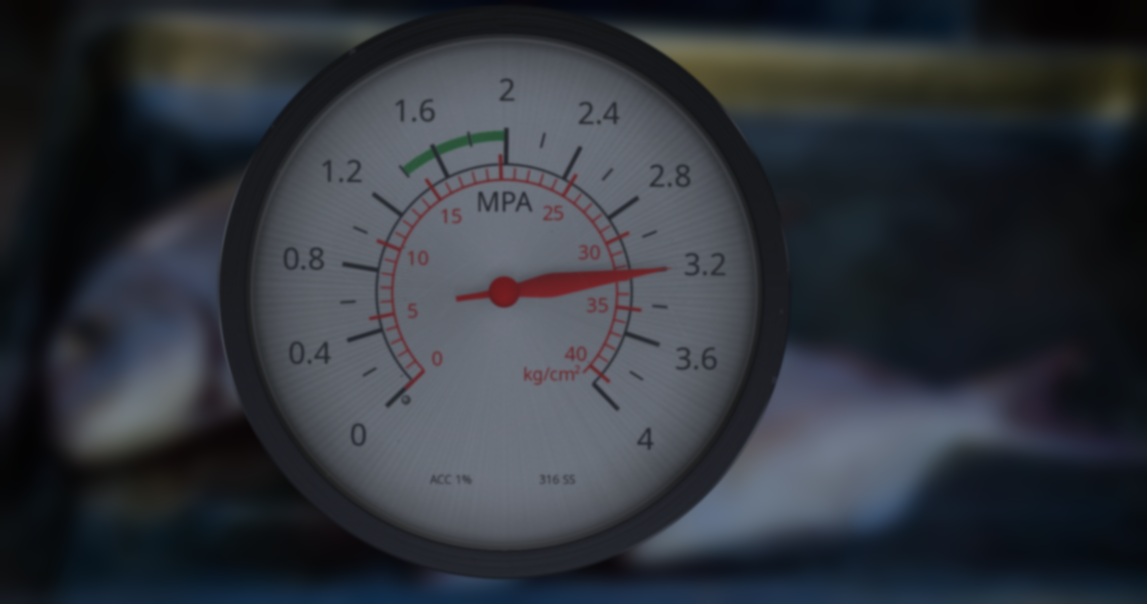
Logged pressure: 3.2 MPa
